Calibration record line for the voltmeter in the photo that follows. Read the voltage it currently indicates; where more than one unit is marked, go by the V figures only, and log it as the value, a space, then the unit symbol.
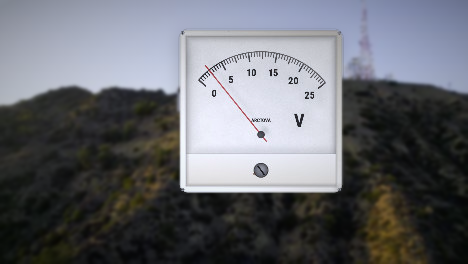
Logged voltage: 2.5 V
